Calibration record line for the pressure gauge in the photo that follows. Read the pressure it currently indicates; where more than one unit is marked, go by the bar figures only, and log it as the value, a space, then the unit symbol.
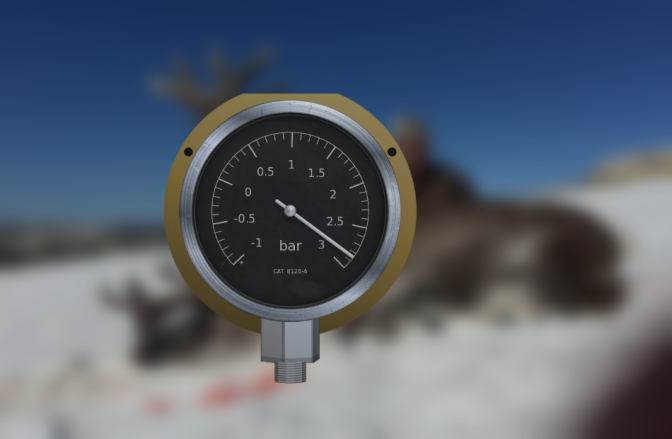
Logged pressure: 2.85 bar
